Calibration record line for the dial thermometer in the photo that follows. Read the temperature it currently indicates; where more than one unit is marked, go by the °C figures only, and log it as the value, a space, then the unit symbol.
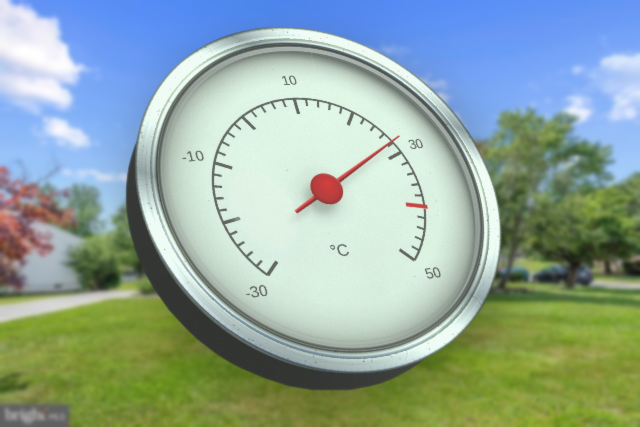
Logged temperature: 28 °C
